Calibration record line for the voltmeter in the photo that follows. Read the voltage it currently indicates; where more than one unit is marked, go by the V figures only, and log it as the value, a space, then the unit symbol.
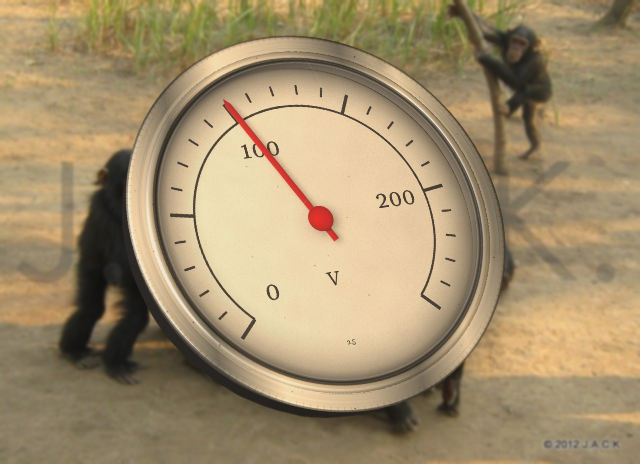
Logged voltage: 100 V
